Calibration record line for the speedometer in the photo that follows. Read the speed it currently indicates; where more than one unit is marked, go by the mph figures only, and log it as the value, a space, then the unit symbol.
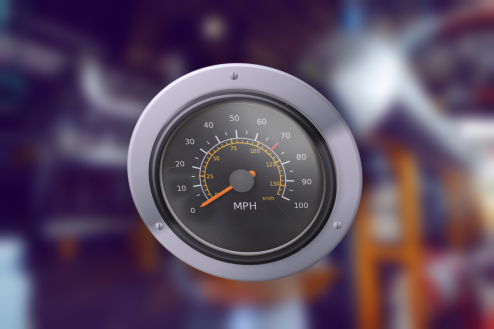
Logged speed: 0 mph
